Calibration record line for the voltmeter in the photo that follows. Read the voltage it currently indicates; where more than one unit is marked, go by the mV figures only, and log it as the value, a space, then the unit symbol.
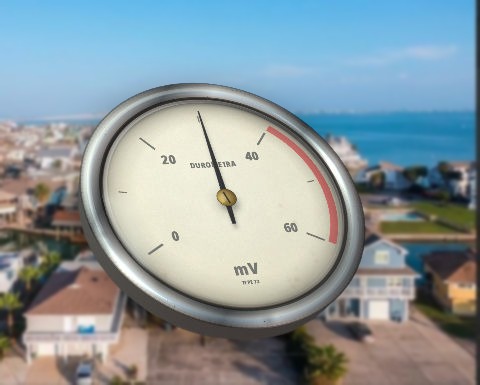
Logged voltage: 30 mV
